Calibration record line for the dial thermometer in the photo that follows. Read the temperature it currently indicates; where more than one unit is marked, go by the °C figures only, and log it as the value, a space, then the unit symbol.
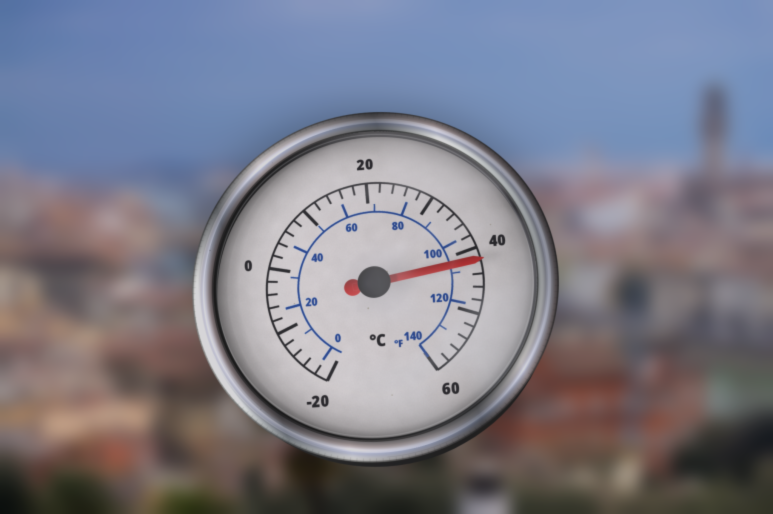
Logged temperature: 42 °C
